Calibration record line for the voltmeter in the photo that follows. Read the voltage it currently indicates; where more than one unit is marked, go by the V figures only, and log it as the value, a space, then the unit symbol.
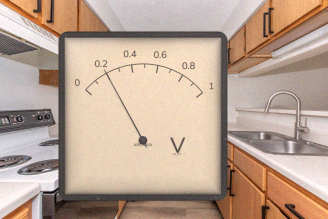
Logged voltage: 0.2 V
